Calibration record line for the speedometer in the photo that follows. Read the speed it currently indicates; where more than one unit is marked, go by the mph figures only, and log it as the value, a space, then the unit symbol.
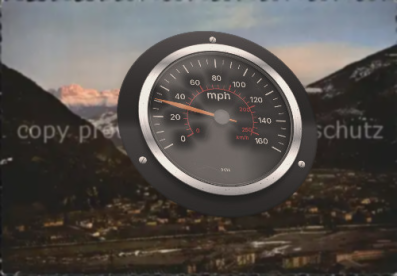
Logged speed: 30 mph
